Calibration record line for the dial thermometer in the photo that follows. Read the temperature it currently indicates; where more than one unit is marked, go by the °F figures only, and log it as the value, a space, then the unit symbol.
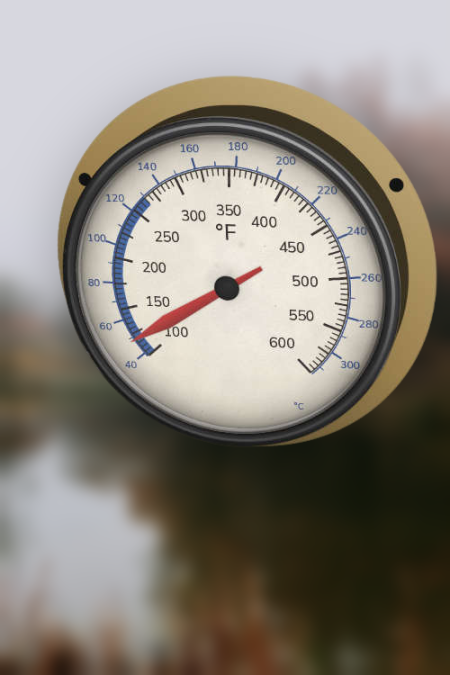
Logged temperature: 120 °F
